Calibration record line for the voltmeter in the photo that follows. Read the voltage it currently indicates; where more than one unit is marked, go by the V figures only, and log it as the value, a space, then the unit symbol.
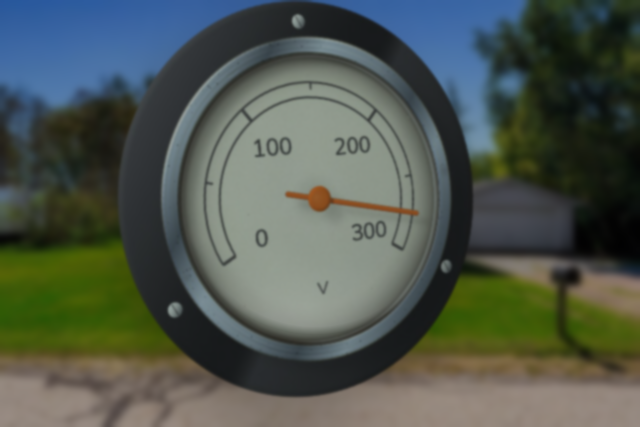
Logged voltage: 275 V
